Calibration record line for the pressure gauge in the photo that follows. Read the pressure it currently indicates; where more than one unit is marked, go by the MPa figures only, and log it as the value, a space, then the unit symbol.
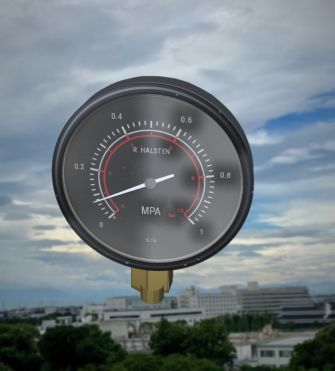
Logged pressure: 0.08 MPa
